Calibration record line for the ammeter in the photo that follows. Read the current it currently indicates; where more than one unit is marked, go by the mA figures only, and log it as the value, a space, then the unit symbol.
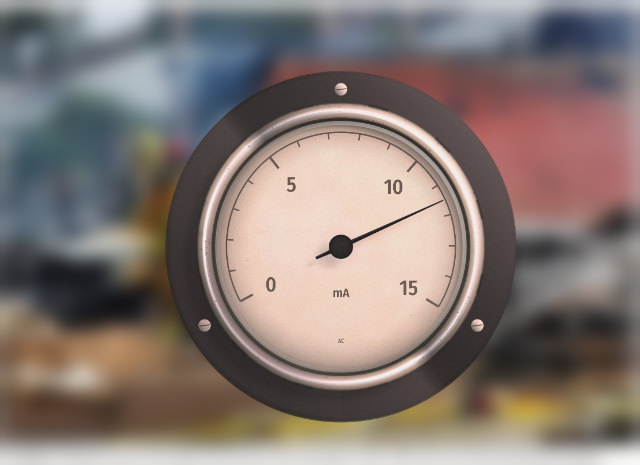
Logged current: 11.5 mA
